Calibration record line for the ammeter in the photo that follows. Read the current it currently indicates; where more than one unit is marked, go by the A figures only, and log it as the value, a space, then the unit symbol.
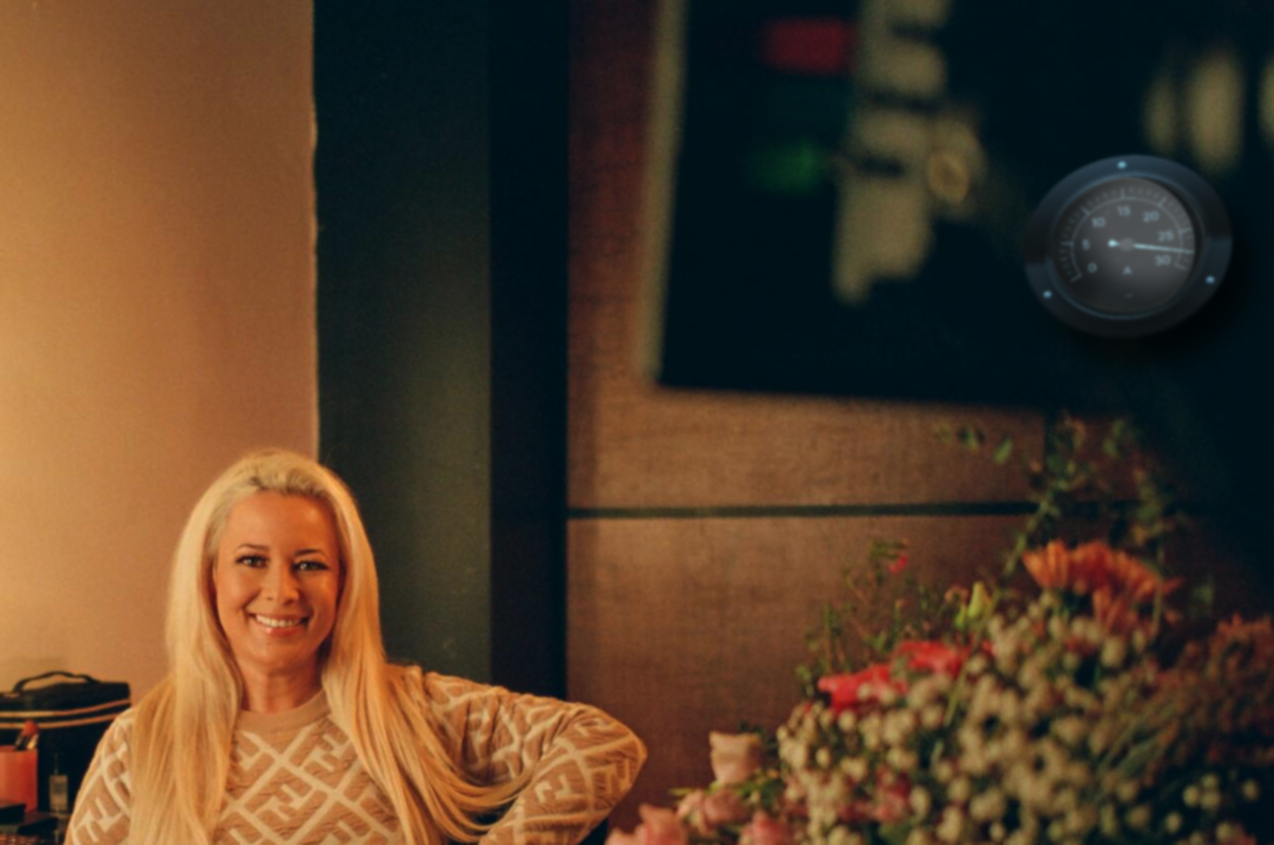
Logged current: 28 A
